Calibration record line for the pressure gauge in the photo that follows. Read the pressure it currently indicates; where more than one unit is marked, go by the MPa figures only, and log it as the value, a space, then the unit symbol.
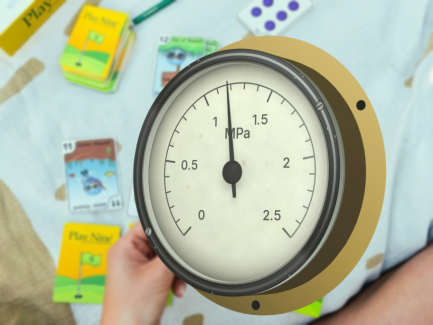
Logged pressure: 1.2 MPa
